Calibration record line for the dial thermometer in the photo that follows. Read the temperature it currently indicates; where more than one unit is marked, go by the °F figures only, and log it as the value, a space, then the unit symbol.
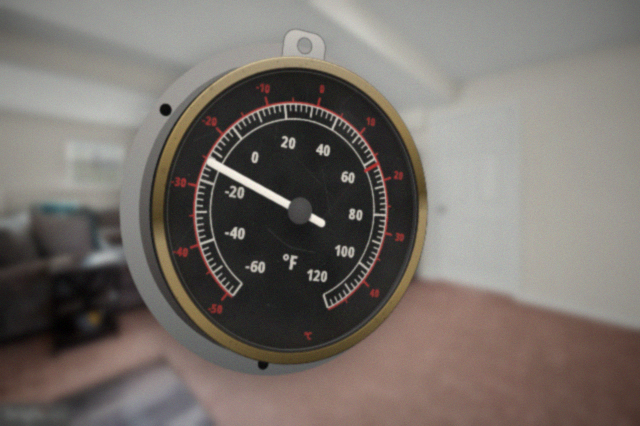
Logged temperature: -14 °F
